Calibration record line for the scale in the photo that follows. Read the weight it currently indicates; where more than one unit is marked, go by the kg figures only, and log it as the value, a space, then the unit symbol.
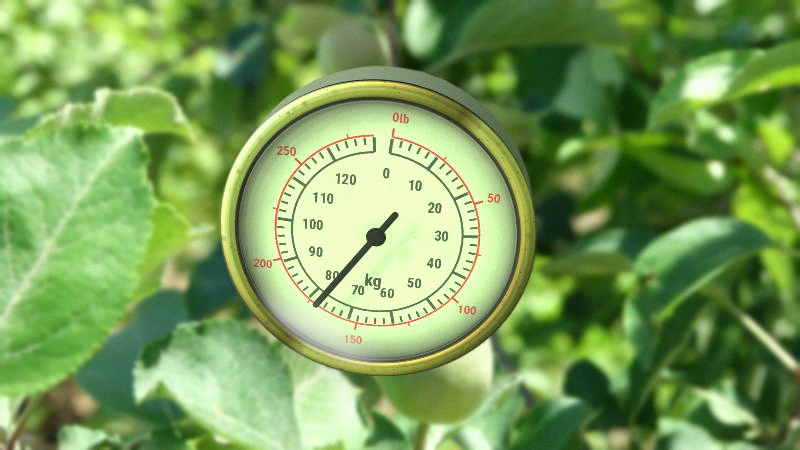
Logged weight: 78 kg
